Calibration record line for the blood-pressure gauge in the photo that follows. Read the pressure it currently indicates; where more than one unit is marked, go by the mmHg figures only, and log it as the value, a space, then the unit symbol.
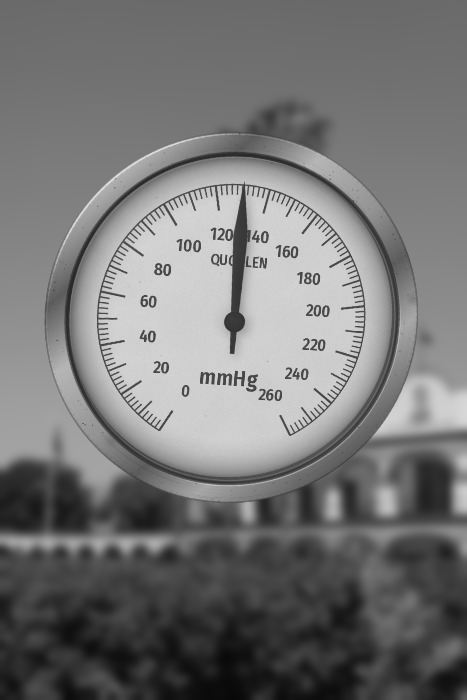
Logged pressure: 130 mmHg
